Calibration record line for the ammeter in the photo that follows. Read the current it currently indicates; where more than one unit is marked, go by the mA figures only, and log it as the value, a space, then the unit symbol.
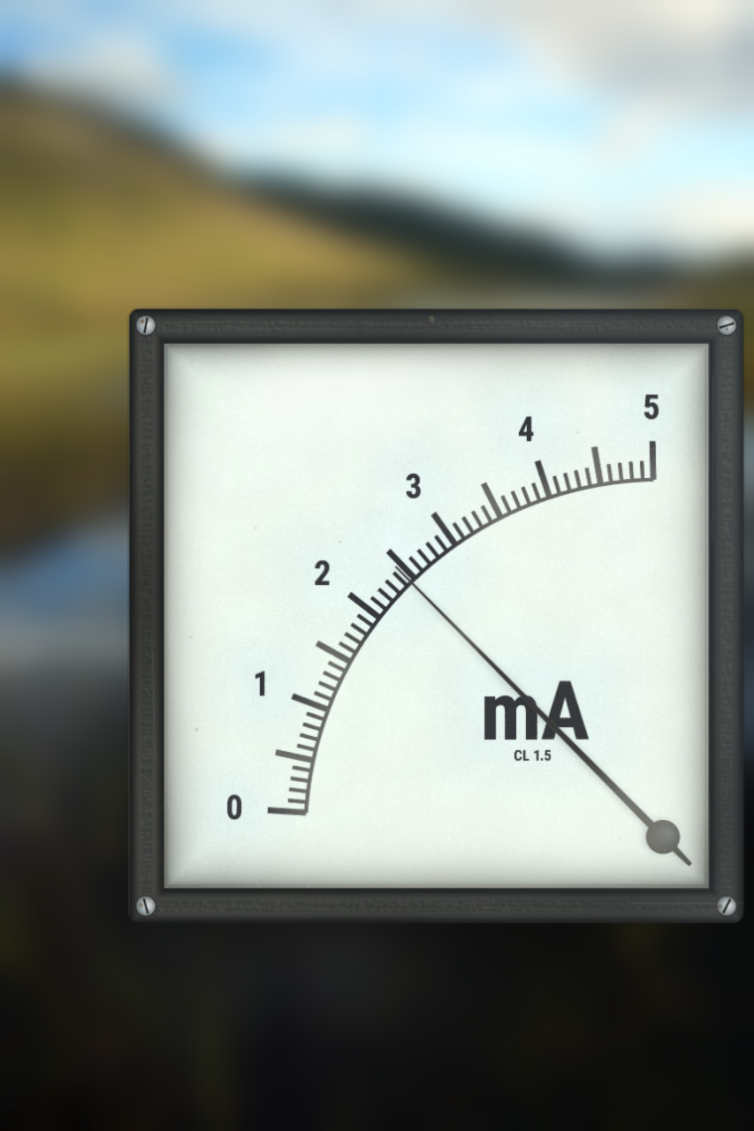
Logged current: 2.45 mA
